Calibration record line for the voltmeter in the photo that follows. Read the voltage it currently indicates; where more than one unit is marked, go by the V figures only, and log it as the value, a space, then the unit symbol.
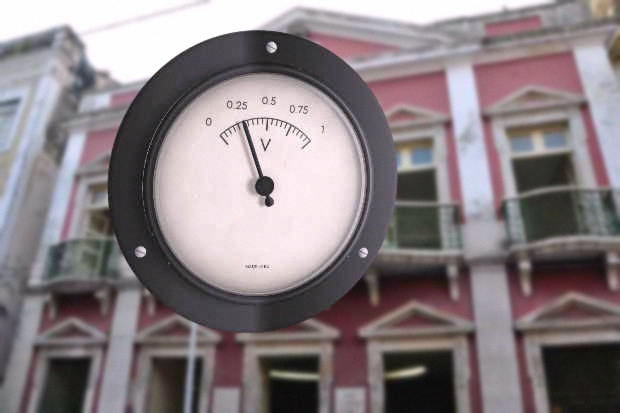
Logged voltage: 0.25 V
